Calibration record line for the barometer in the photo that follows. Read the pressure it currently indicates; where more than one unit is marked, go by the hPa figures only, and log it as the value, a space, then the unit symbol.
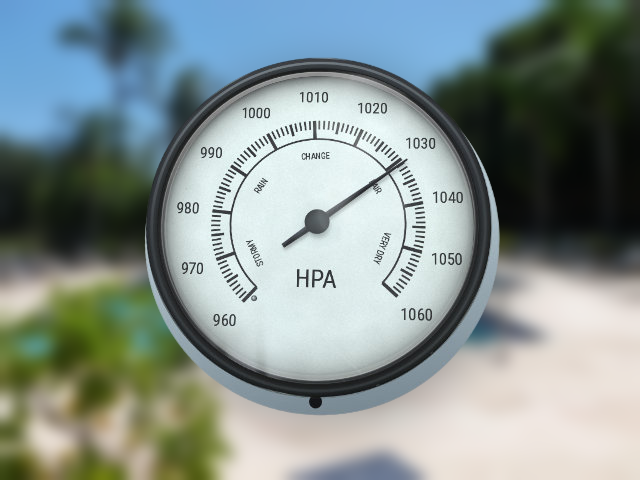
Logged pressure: 1031 hPa
